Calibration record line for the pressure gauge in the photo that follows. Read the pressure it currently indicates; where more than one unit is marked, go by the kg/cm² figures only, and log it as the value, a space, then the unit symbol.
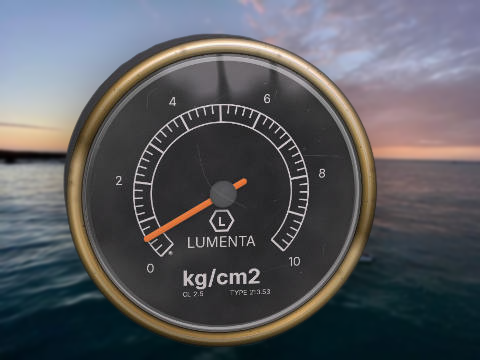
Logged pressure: 0.6 kg/cm²
